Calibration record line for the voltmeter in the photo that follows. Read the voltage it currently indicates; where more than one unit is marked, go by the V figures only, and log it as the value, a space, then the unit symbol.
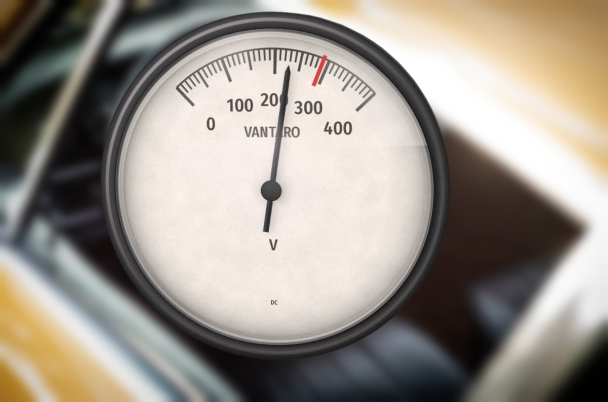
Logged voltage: 230 V
